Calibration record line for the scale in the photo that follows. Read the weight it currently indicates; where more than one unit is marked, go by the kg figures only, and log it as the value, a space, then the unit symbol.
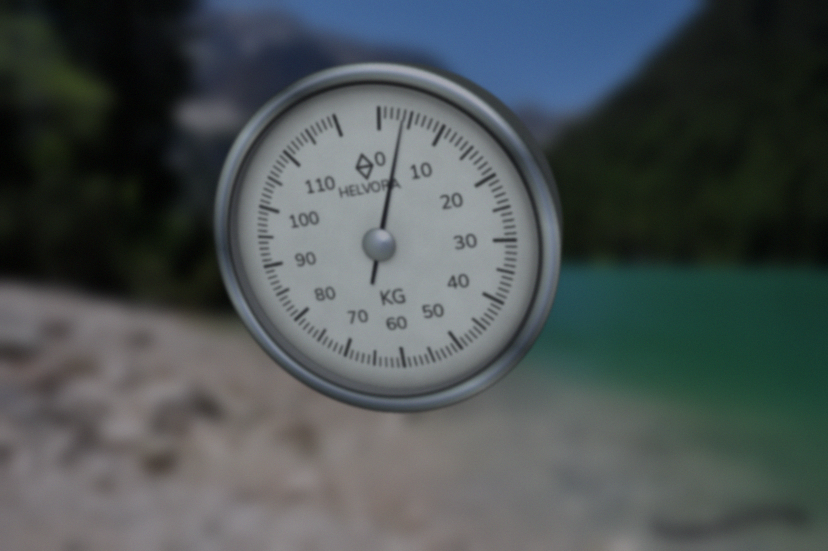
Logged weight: 4 kg
